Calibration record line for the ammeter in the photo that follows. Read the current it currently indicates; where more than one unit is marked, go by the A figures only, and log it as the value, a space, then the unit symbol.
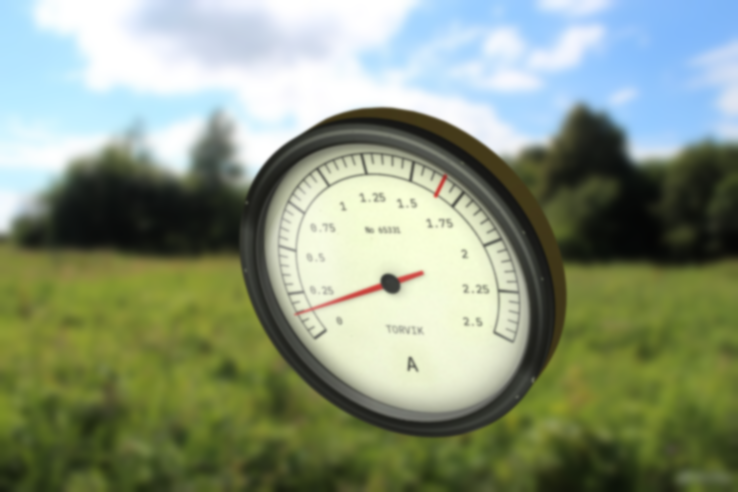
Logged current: 0.15 A
